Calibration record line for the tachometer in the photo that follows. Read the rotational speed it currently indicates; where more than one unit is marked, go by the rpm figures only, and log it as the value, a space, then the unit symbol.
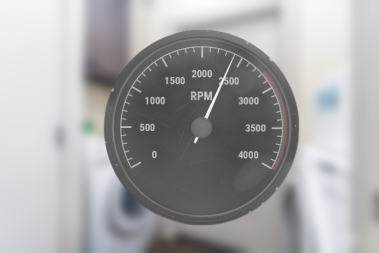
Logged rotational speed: 2400 rpm
